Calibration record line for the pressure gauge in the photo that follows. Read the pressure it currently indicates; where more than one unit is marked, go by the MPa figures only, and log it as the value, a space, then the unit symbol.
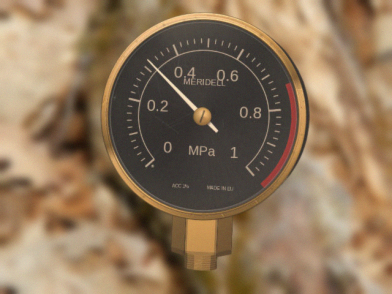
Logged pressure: 0.32 MPa
